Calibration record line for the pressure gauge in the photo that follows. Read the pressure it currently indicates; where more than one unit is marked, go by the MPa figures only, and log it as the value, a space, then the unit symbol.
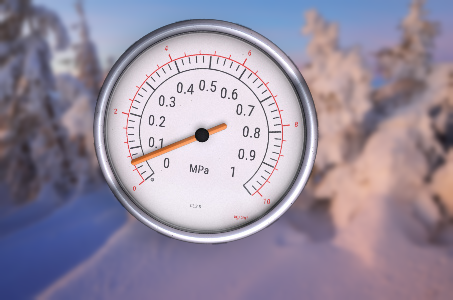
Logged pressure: 0.06 MPa
